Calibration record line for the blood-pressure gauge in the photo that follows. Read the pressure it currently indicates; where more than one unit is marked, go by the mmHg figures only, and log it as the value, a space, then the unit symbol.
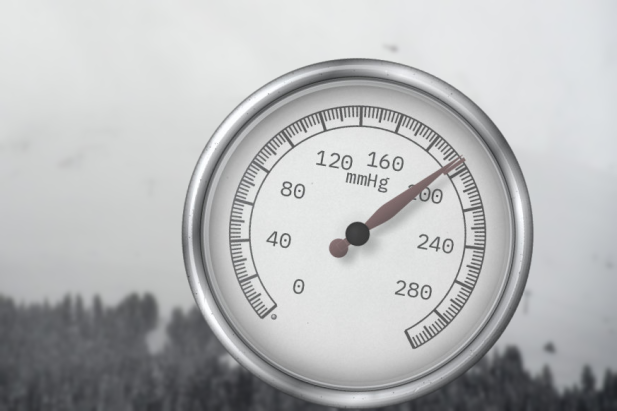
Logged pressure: 194 mmHg
